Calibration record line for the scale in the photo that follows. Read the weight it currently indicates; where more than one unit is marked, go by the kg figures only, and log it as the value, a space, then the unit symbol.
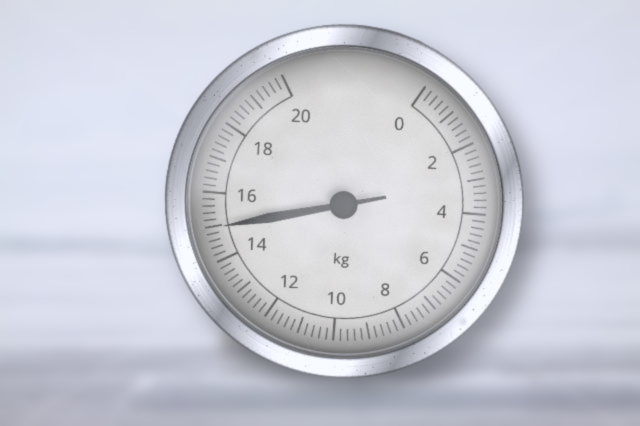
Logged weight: 15 kg
